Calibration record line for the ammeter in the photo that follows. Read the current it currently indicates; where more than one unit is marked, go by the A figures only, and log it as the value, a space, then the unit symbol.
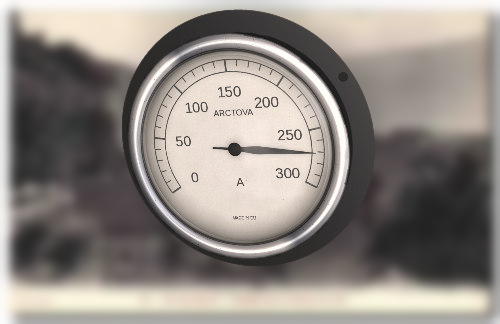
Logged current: 270 A
